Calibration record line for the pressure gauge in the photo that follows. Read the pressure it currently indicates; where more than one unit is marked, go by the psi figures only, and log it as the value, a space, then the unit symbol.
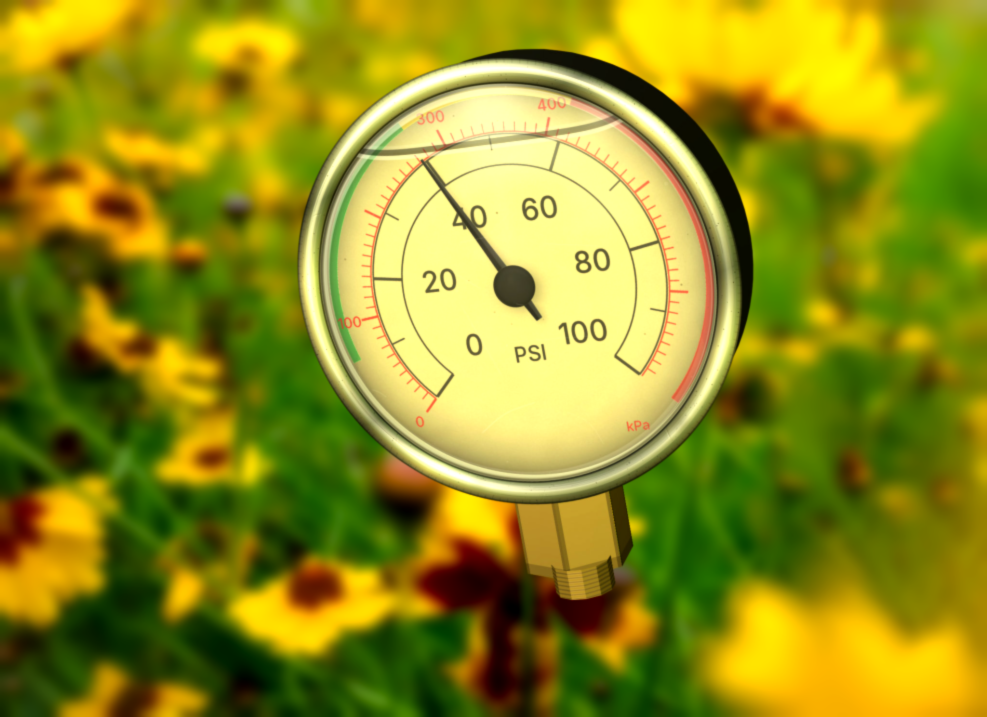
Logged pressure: 40 psi
